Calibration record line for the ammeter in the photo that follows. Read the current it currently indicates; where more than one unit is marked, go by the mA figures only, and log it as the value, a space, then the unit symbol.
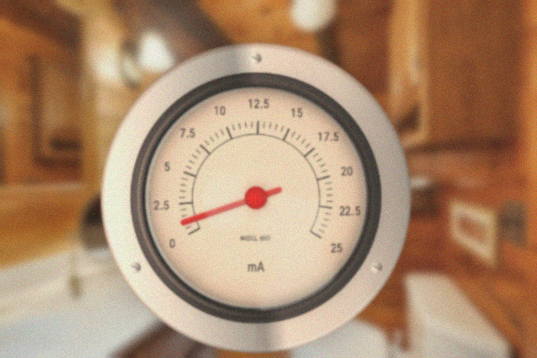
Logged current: 1 mA
